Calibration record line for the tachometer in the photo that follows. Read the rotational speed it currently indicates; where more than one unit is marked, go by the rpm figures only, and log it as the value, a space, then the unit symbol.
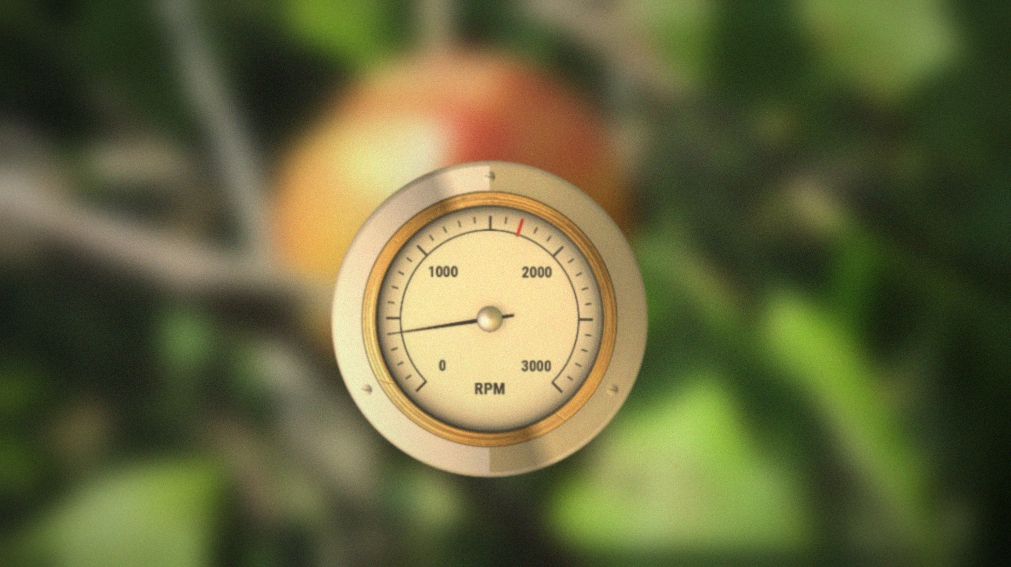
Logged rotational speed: 400 rpm
